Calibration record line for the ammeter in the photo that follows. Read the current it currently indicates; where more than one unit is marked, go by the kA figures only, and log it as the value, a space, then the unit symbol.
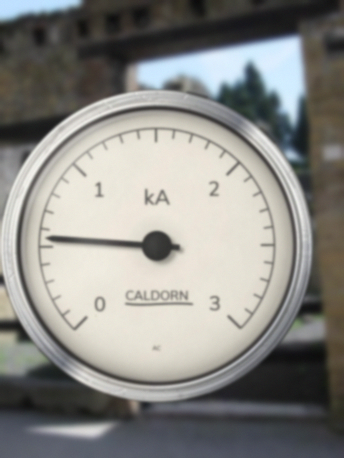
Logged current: 0.55 kA
